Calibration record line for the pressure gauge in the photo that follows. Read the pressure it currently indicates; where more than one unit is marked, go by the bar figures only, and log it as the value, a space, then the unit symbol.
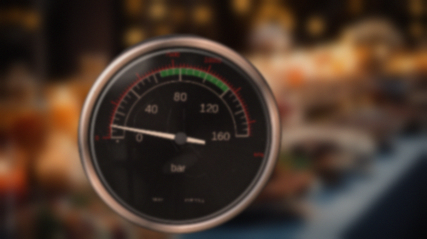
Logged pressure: 10 bar
